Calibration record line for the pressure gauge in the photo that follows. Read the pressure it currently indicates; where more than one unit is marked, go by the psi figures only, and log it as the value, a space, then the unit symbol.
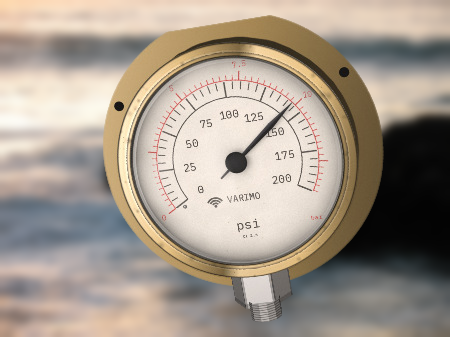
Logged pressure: 142.5 psi
